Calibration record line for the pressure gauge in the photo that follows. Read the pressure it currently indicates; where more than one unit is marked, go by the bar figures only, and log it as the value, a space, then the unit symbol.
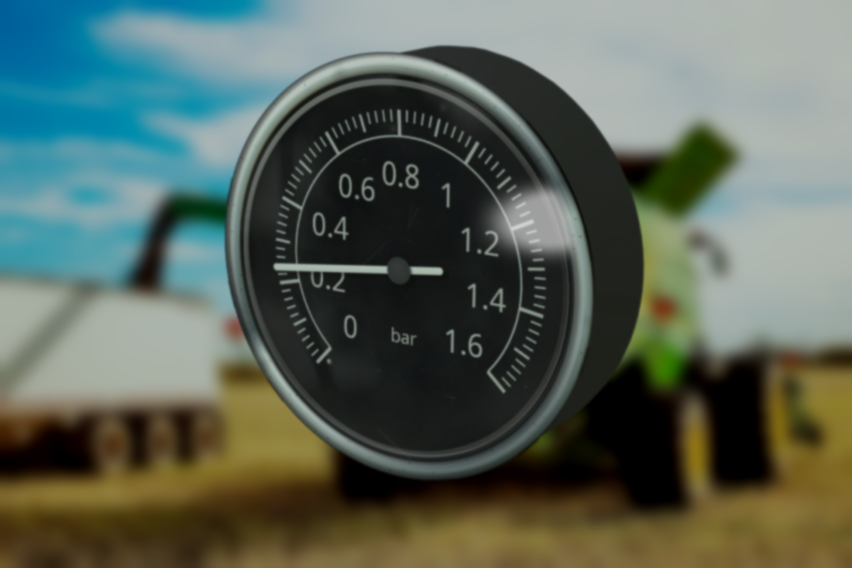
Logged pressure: 0.24 bar
